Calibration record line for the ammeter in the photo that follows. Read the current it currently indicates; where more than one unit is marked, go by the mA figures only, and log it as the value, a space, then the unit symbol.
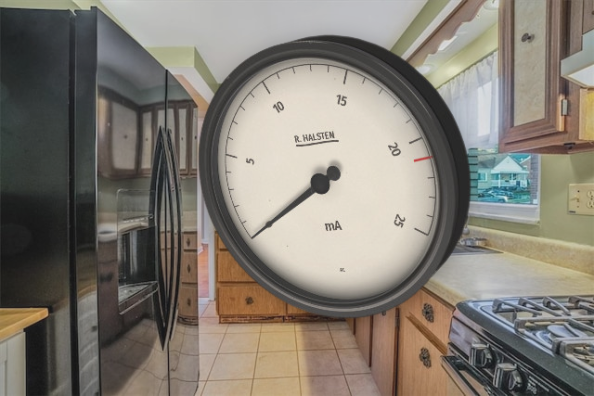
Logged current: 0 mA
